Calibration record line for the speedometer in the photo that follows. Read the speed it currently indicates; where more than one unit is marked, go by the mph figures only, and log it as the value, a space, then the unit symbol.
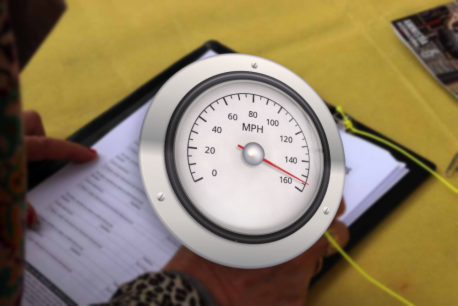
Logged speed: 155 mph
